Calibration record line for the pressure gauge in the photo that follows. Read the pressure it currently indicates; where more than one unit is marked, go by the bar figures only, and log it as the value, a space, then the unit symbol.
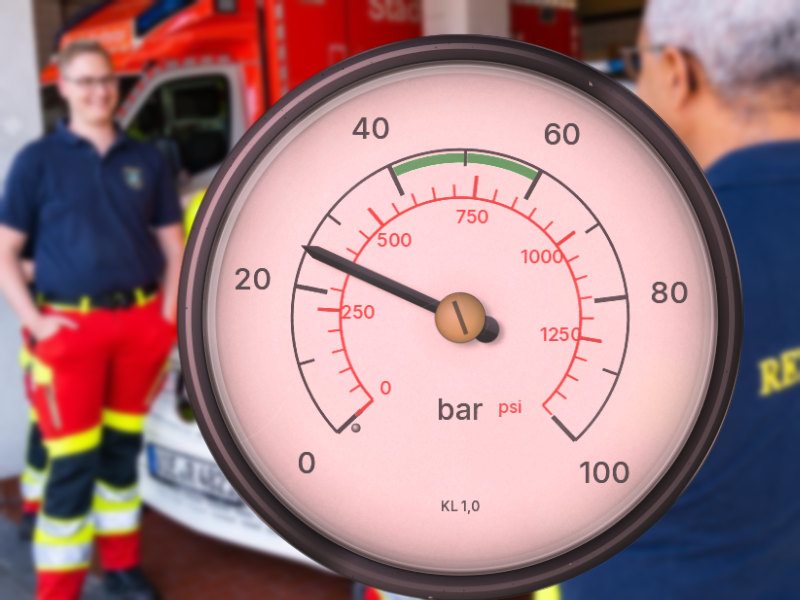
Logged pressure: 25 bar
